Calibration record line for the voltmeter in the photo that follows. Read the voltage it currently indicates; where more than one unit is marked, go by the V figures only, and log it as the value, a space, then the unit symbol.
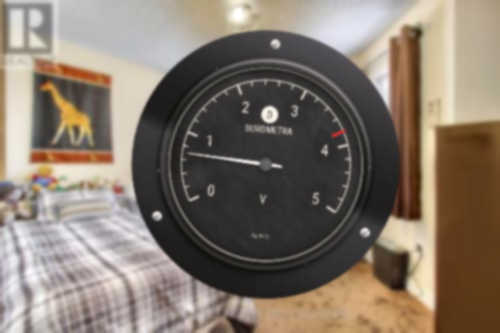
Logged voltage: 0.7 V
